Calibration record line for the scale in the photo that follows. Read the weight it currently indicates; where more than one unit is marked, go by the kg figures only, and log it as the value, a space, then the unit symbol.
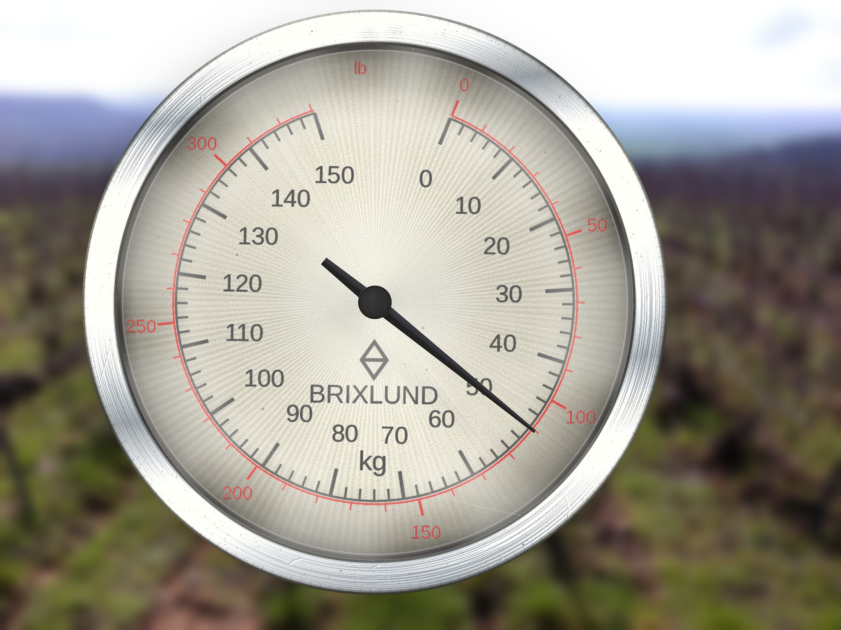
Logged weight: 50 kg
